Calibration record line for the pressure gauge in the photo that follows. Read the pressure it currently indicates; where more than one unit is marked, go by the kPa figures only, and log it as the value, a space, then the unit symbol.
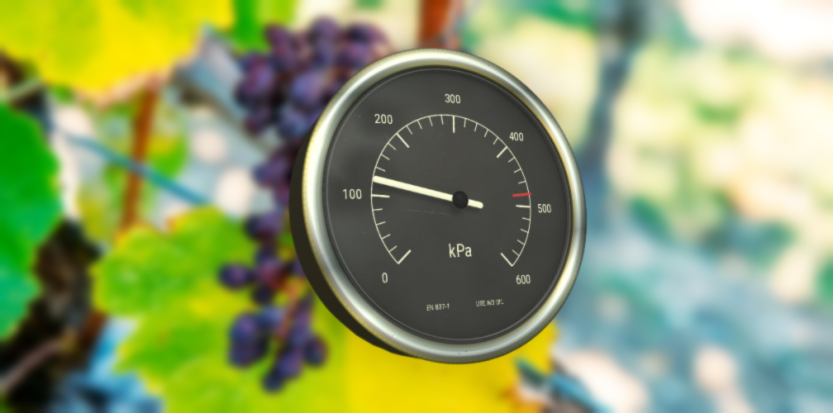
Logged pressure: 120 kPa
